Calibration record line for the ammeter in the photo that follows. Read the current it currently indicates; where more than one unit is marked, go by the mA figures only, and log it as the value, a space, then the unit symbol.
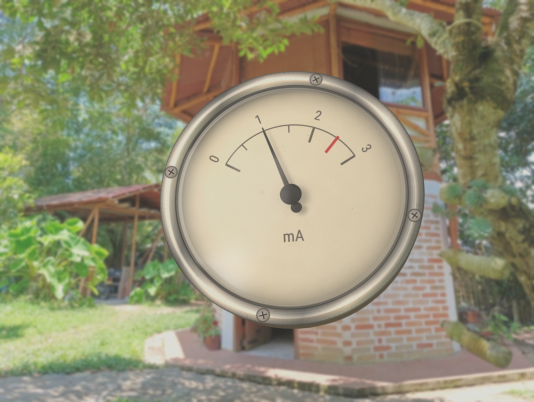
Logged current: 1 mA
